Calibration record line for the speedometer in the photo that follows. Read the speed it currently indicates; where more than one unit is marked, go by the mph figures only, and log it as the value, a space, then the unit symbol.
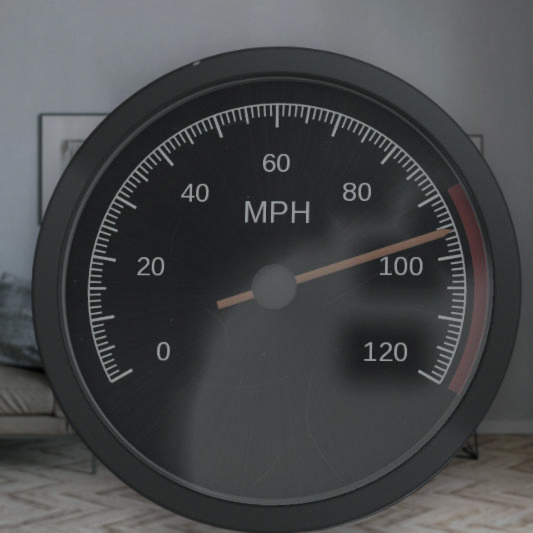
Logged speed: 96 mph
